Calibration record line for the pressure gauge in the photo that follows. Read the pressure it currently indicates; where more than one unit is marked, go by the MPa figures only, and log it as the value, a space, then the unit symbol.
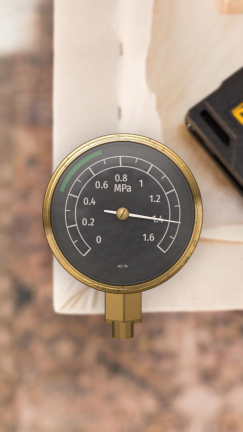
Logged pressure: 1.4 MPa
